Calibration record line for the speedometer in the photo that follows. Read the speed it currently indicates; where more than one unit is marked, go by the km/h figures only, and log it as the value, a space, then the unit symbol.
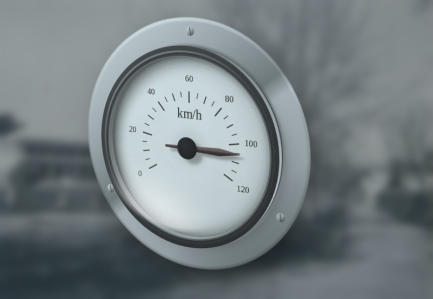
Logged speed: 105 km/h
